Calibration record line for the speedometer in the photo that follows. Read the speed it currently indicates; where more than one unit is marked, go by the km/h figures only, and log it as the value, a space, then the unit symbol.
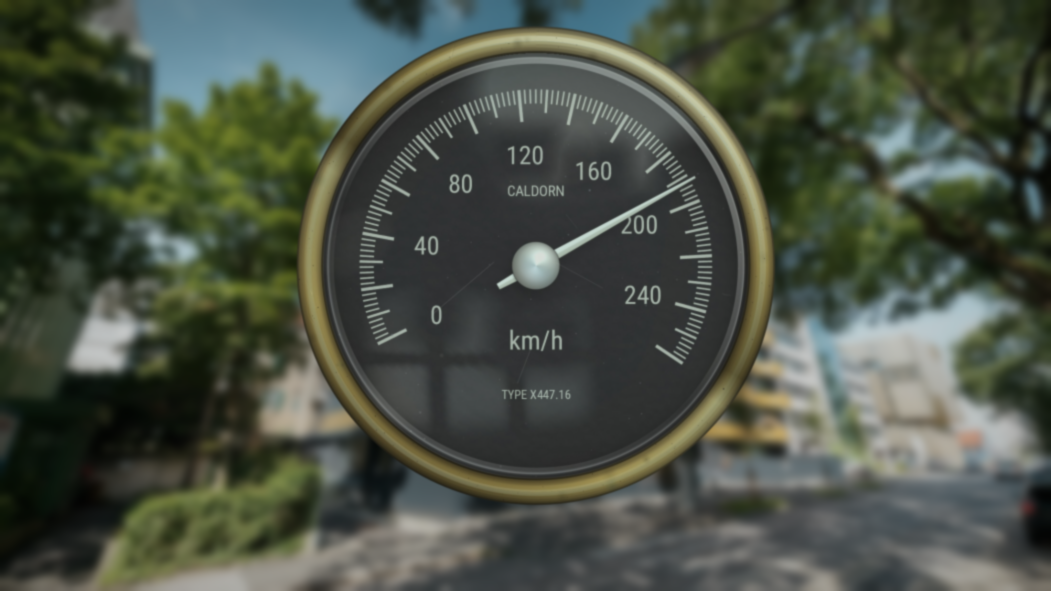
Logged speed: 192 km/h
